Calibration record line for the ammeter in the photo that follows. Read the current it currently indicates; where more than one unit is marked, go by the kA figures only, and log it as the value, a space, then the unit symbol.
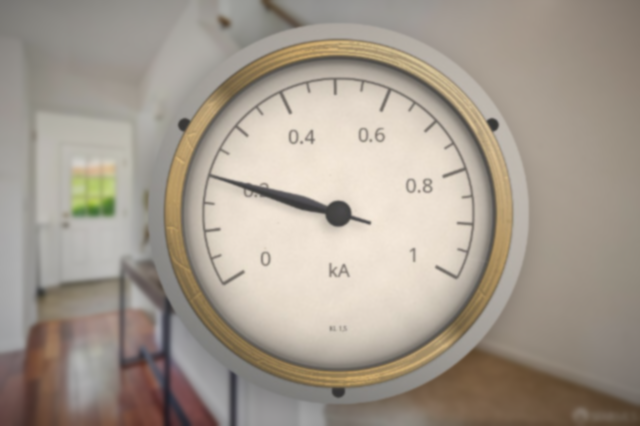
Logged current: 0.2 kA
